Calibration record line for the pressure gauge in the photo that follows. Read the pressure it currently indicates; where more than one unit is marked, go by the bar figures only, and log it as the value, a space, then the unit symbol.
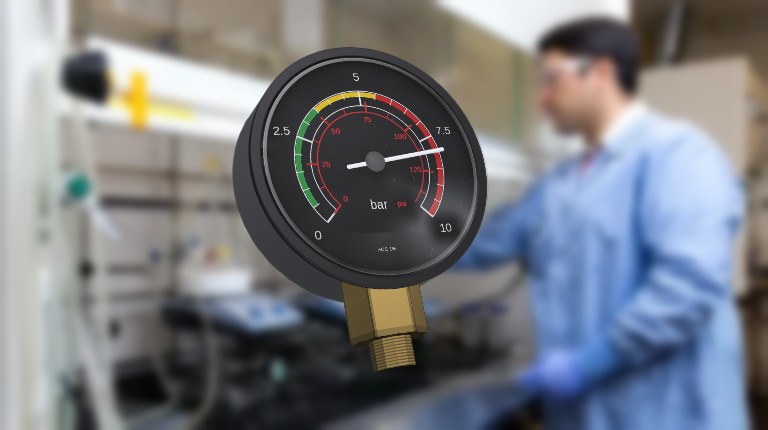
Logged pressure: 8 bar
